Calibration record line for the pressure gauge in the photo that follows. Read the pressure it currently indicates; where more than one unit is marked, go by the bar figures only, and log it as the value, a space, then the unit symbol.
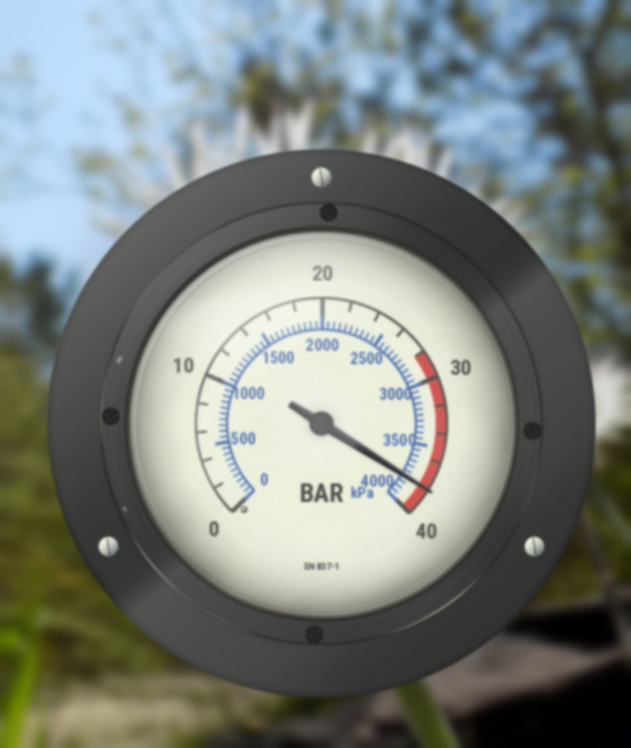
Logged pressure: 38 bar
